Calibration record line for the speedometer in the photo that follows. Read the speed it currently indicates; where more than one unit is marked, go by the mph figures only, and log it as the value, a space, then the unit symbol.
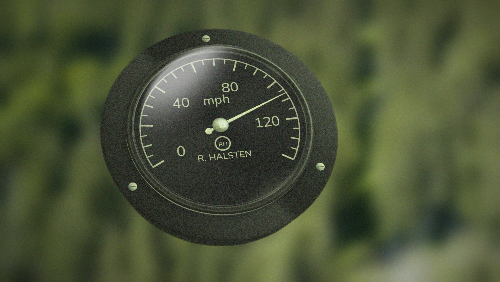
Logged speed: 107.5 mph
